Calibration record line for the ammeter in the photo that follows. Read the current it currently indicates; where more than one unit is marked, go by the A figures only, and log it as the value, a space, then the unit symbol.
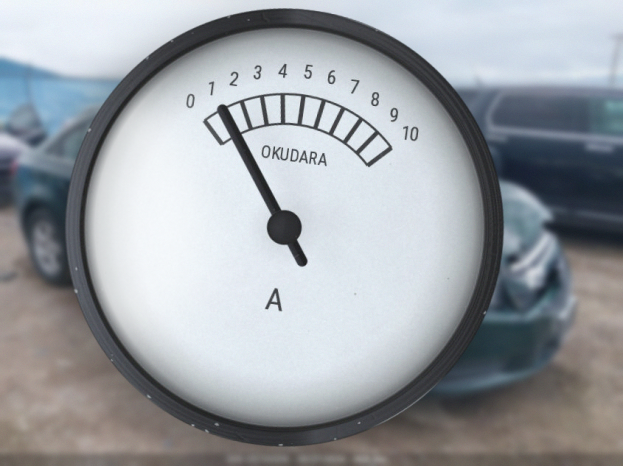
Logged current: 1 A
